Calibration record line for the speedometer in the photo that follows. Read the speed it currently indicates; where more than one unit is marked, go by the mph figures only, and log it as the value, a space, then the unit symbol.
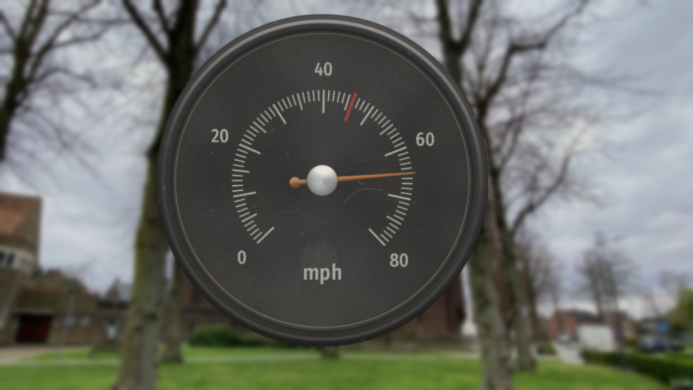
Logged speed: 65 mph
